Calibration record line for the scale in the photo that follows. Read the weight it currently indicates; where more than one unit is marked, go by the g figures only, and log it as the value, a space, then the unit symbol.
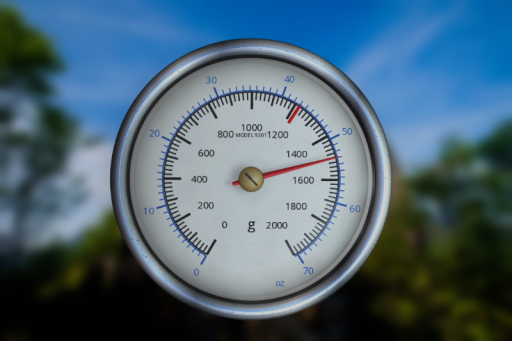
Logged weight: 1500 g
